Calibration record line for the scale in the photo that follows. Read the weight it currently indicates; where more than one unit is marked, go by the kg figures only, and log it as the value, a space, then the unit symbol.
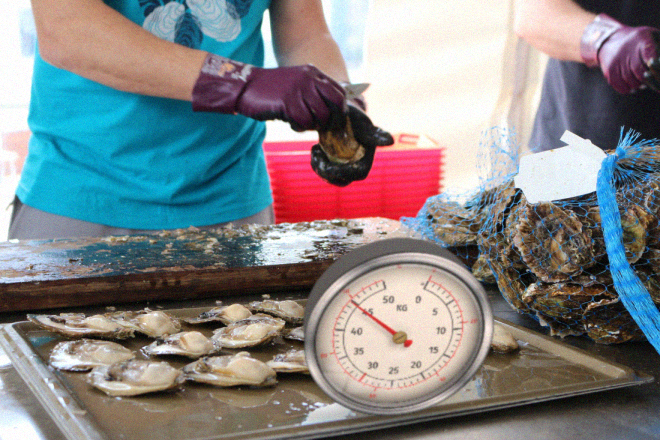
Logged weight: 45 kg
